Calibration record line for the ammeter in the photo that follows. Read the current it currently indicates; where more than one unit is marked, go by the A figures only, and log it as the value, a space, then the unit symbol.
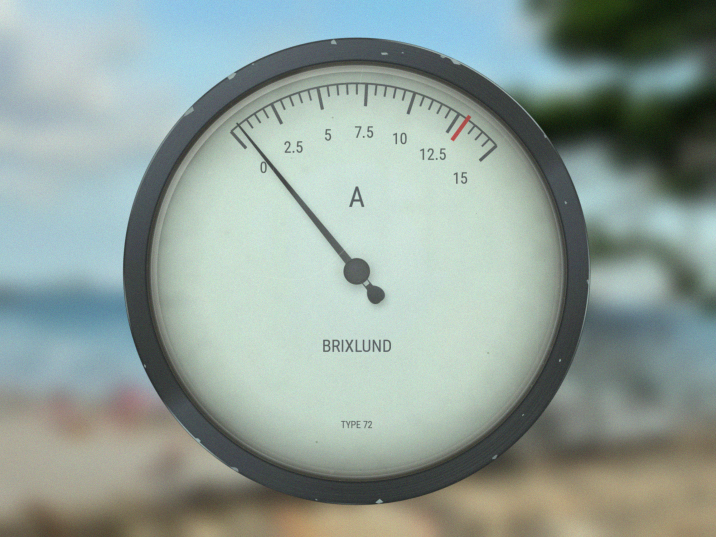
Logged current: 0.5 A
